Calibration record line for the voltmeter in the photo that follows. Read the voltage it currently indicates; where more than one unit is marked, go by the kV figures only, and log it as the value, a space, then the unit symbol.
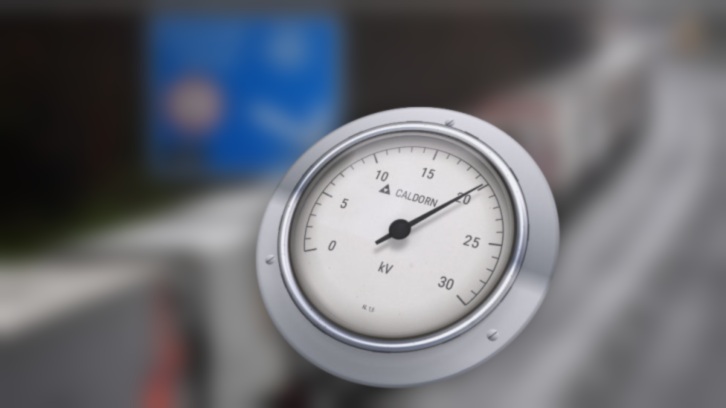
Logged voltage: 20 kV
